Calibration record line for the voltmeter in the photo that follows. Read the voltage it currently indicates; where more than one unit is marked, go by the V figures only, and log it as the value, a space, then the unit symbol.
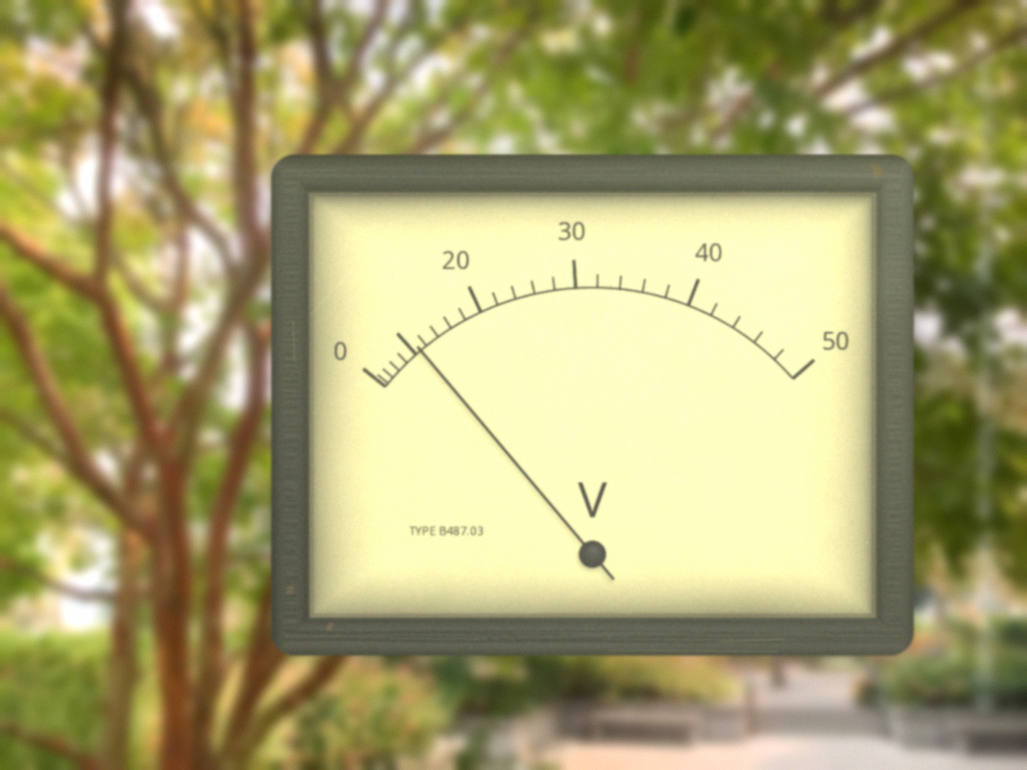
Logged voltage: 11 V
